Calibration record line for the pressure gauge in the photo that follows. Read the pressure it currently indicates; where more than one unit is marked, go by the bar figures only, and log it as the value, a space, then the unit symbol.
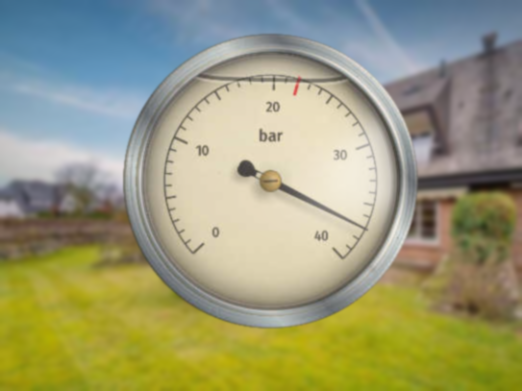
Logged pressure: 37 bar
